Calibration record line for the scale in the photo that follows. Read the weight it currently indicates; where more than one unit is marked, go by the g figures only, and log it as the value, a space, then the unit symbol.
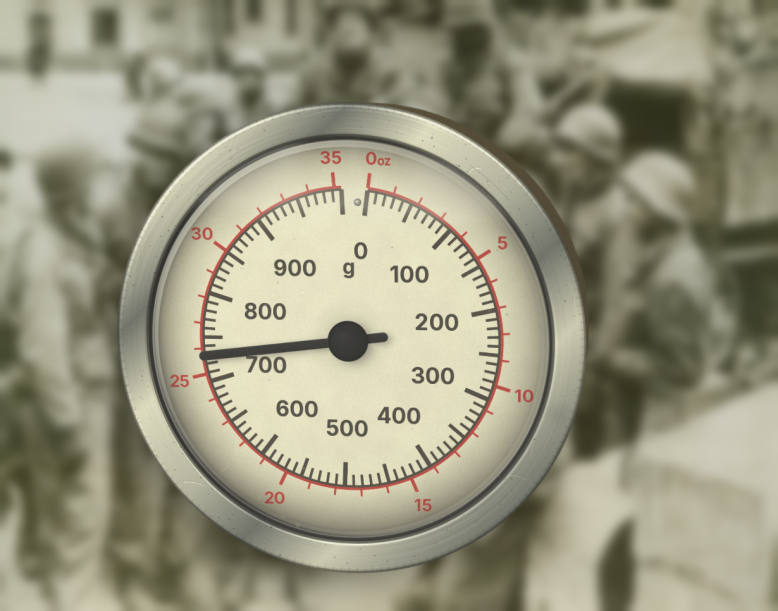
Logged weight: 730 g
